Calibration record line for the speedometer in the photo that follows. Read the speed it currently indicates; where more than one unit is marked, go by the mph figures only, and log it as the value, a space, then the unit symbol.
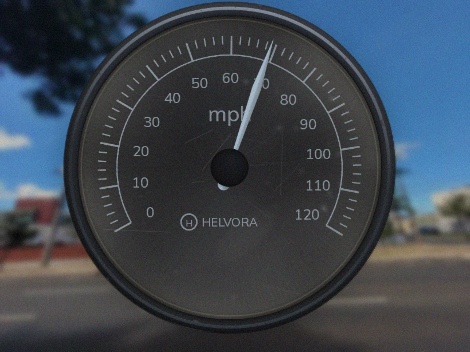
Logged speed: 69 mph
